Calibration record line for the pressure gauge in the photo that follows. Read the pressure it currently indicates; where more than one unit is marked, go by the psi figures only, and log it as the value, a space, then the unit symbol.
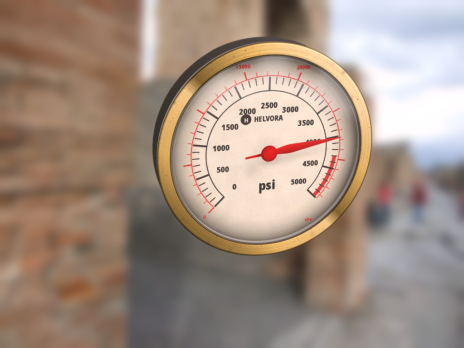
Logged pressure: 4000 psi
